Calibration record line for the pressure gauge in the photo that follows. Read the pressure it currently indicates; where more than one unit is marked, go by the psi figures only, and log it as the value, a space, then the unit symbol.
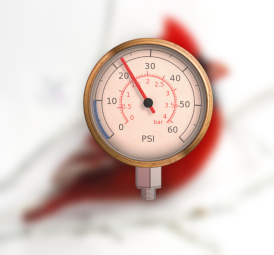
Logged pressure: 22.5 psi
